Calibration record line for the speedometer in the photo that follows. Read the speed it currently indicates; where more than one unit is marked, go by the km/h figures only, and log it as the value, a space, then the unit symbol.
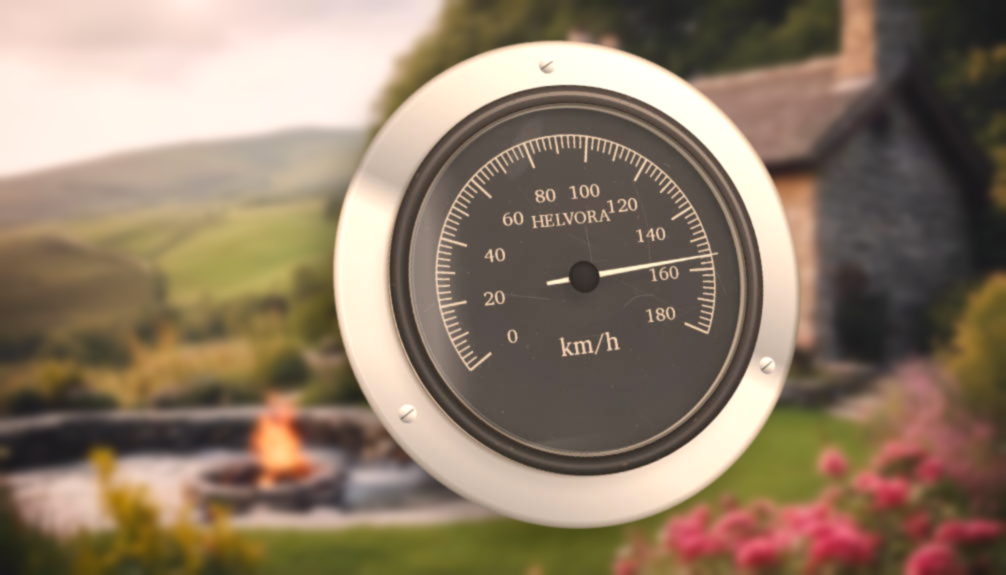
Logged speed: 156 km/h
